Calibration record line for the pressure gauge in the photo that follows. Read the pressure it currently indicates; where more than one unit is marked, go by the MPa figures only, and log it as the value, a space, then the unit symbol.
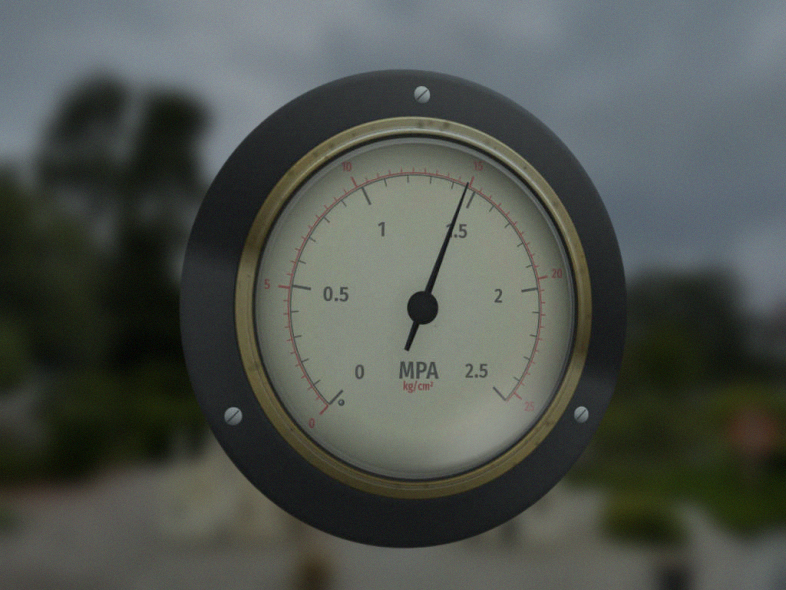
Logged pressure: 1.45 MPa
